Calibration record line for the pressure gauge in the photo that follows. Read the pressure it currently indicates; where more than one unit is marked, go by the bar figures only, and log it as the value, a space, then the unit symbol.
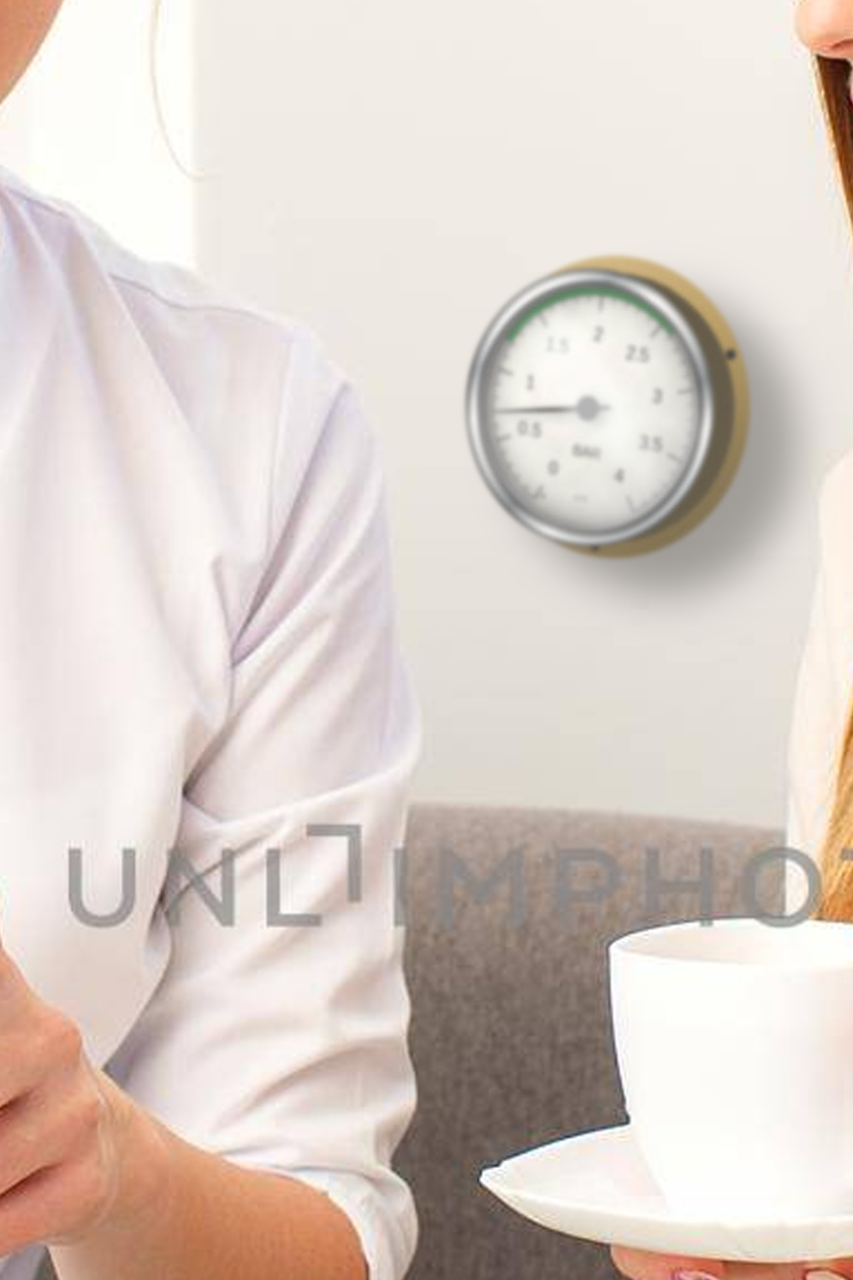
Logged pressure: 0.7 bar
